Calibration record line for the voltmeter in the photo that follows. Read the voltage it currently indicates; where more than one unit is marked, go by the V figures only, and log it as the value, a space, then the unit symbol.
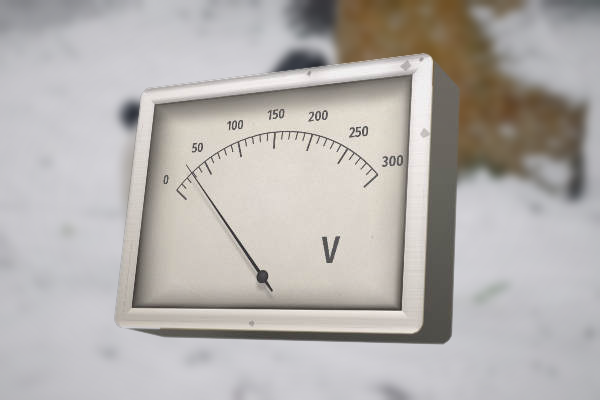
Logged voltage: 30 V
